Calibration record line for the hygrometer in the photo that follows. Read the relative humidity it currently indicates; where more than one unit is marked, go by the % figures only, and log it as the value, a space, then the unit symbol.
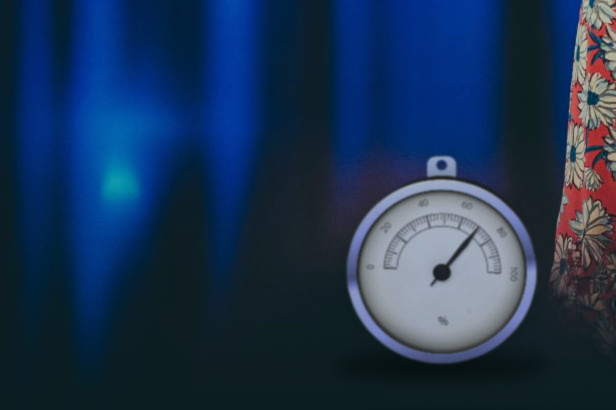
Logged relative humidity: 70 %
